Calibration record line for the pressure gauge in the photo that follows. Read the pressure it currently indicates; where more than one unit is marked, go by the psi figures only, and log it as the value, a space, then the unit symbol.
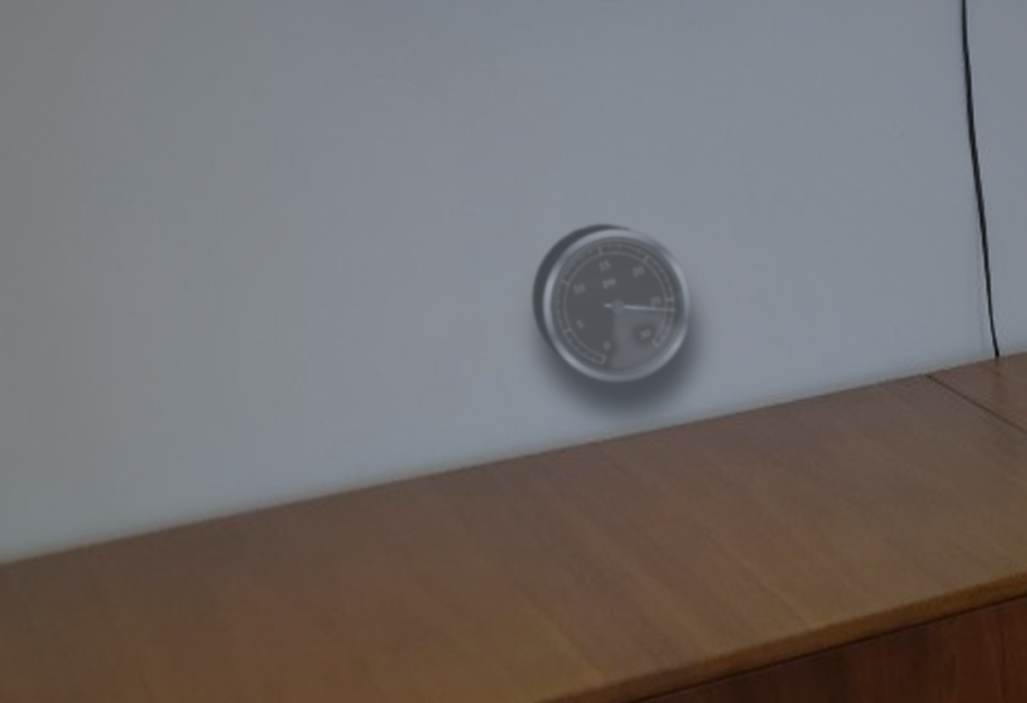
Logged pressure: 26 psi
